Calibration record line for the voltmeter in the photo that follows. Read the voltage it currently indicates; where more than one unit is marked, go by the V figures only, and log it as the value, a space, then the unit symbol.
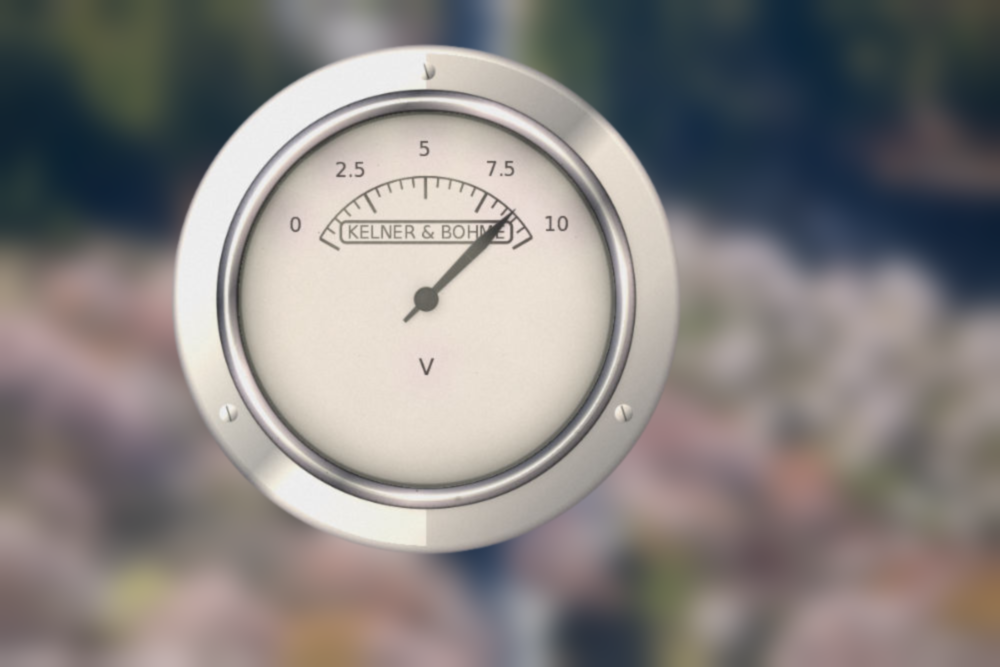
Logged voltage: 8.75 V
